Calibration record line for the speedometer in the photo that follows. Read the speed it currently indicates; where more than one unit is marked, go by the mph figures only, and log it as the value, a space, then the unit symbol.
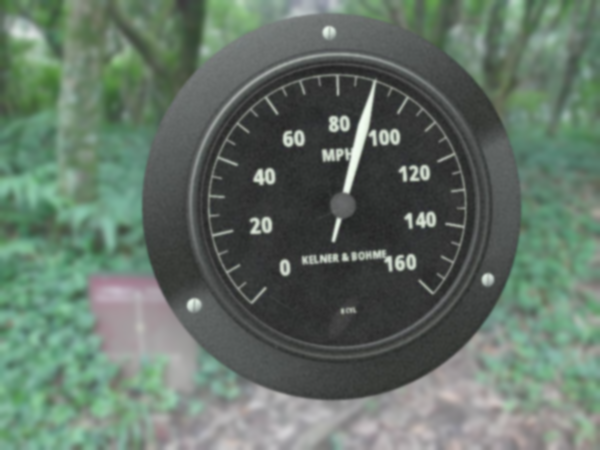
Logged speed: 90 mph
